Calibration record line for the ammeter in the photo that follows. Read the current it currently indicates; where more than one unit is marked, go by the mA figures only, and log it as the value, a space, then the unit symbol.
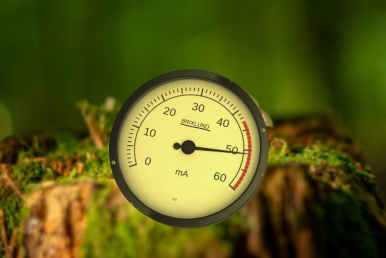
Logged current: 51 mA
